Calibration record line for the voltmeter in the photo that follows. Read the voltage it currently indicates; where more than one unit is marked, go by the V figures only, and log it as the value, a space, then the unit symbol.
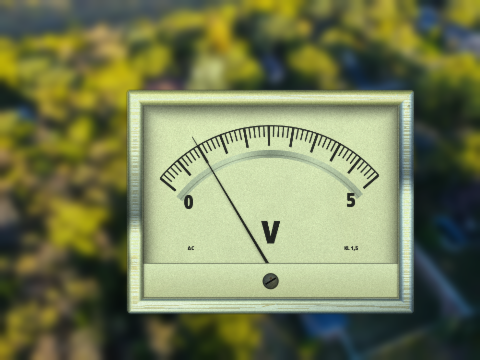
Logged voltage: 1 V
